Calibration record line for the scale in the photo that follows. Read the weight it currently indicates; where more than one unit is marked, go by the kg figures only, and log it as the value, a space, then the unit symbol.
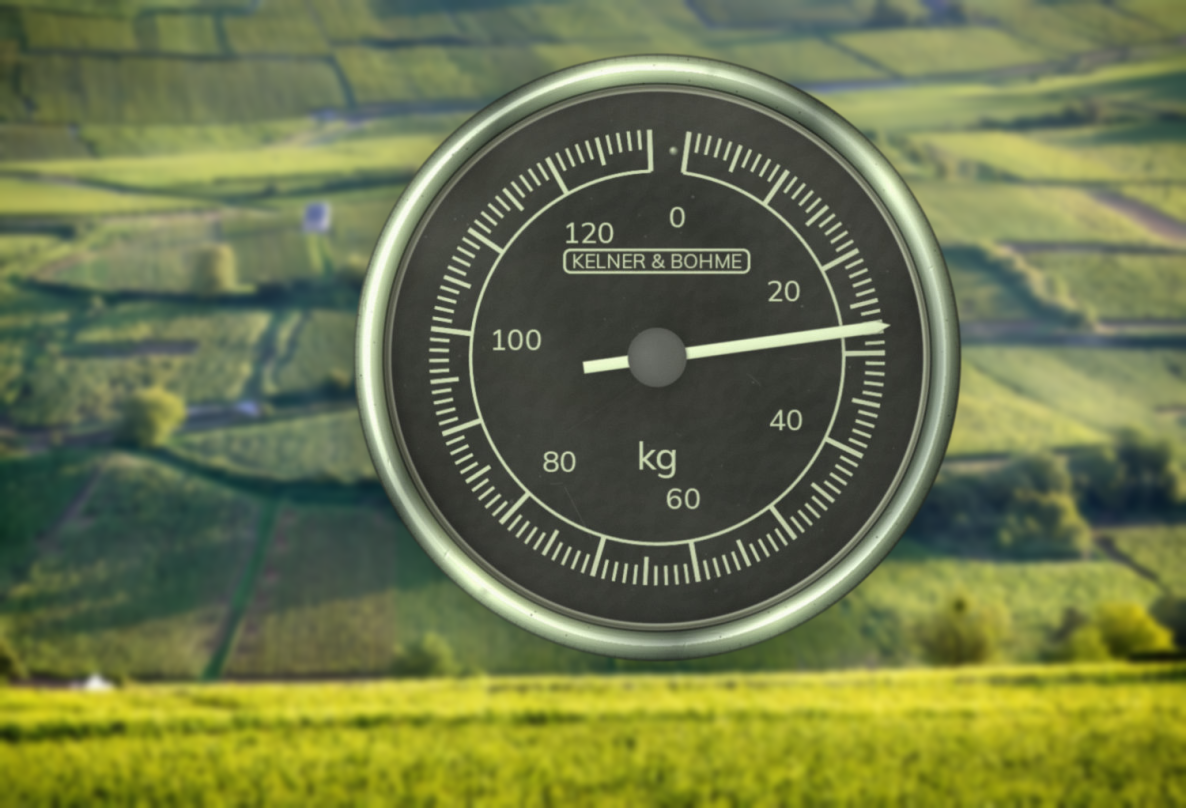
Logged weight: 27.5 kg
